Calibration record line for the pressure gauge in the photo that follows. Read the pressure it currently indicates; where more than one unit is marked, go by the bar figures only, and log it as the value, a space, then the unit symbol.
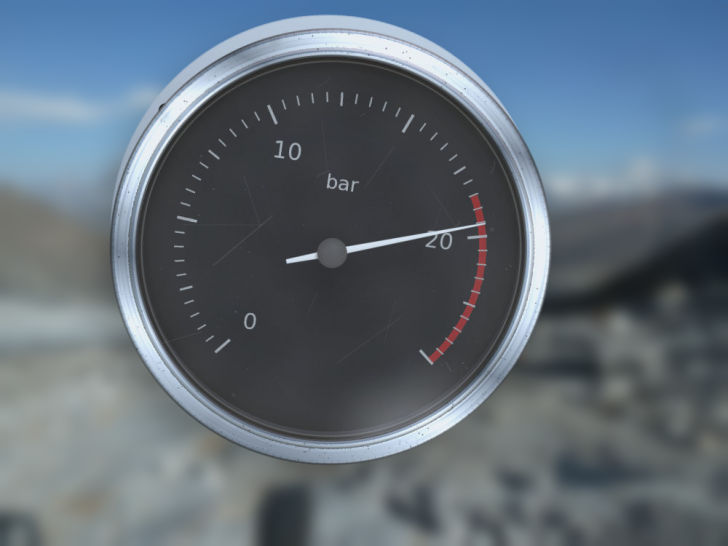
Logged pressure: 19.5 bar
